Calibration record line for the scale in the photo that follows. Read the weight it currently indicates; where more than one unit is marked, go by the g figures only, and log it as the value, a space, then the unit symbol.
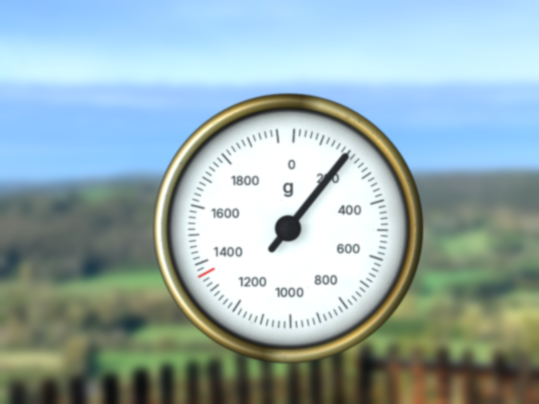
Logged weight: 200 g
